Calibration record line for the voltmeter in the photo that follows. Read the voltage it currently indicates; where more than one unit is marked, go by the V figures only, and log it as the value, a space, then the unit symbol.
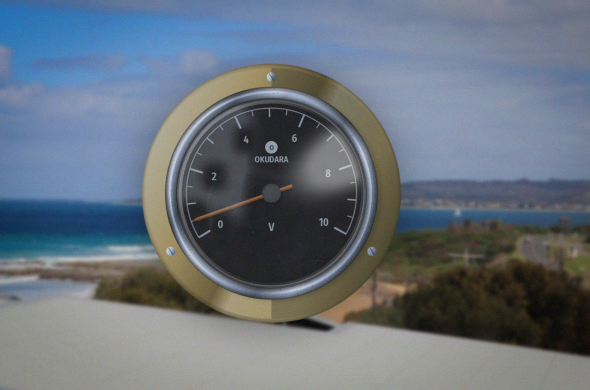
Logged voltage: 0.5 V
